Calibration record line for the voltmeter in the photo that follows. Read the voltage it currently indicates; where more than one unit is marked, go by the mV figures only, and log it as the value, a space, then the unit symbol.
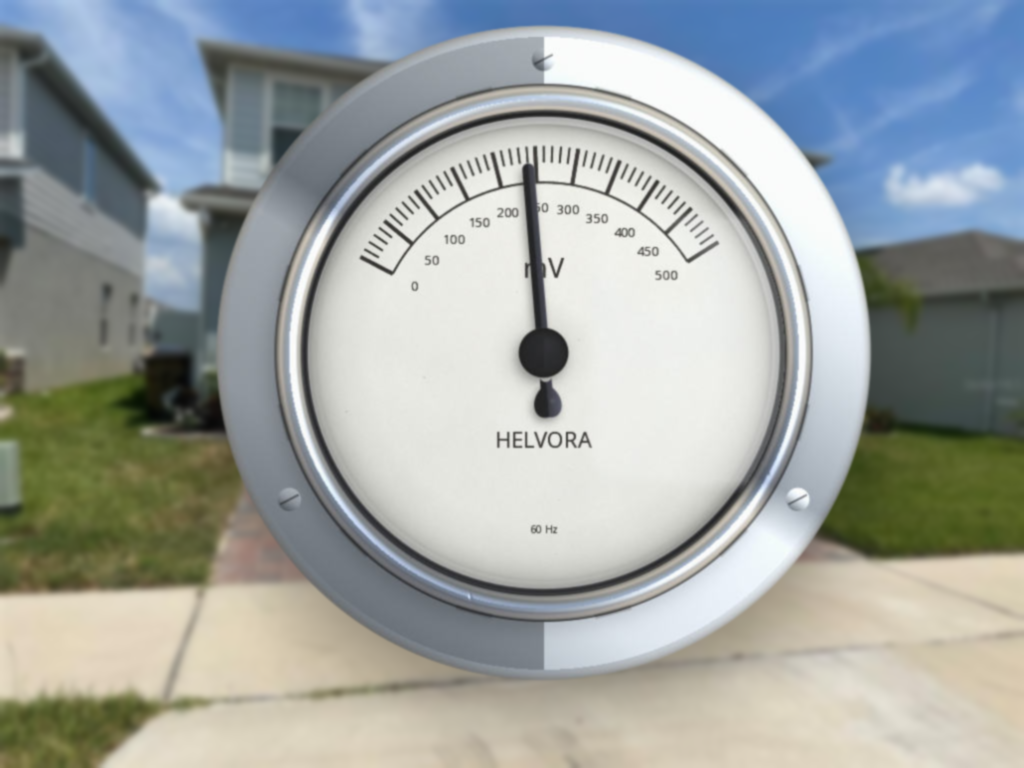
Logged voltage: 240 mV
